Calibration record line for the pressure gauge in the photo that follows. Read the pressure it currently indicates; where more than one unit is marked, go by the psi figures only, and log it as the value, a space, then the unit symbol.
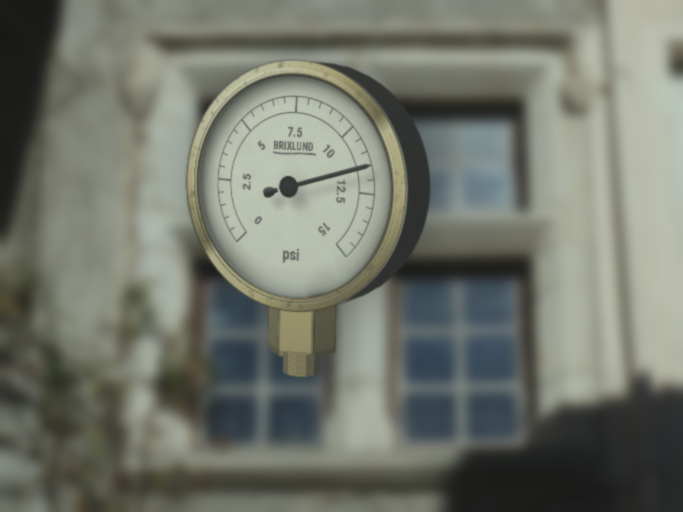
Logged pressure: 11.5 psi
